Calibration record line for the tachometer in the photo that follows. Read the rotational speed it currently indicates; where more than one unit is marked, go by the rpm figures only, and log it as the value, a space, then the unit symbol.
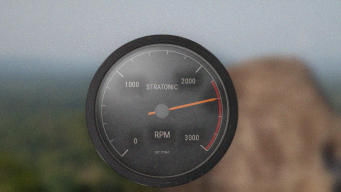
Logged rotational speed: 2400 rpm
